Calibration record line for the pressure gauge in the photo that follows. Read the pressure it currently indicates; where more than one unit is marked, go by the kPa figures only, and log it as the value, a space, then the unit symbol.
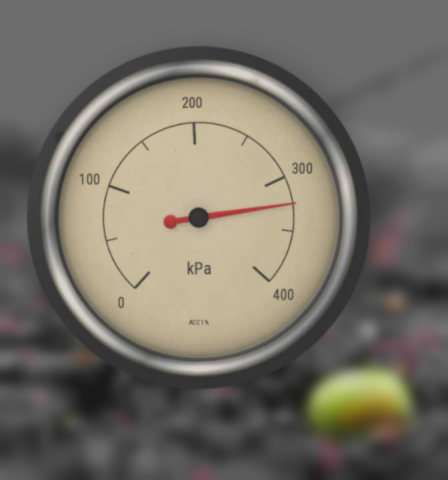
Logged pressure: 325 kPa
